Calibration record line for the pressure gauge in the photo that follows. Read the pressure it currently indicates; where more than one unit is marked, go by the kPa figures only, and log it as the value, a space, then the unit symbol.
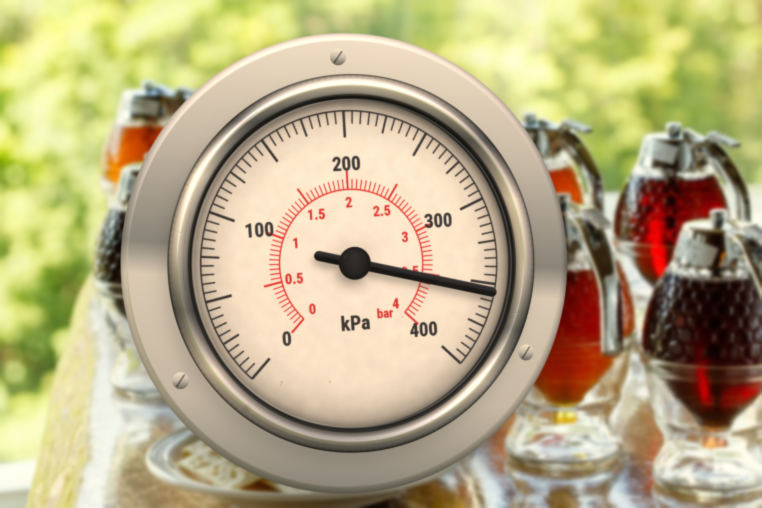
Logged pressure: 355 kPa
